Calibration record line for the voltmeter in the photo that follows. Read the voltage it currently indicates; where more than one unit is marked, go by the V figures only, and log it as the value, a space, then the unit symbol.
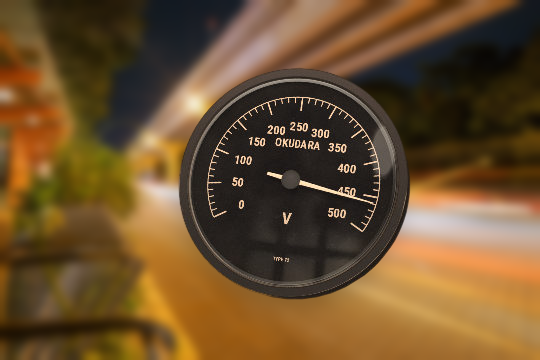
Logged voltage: 460 V
